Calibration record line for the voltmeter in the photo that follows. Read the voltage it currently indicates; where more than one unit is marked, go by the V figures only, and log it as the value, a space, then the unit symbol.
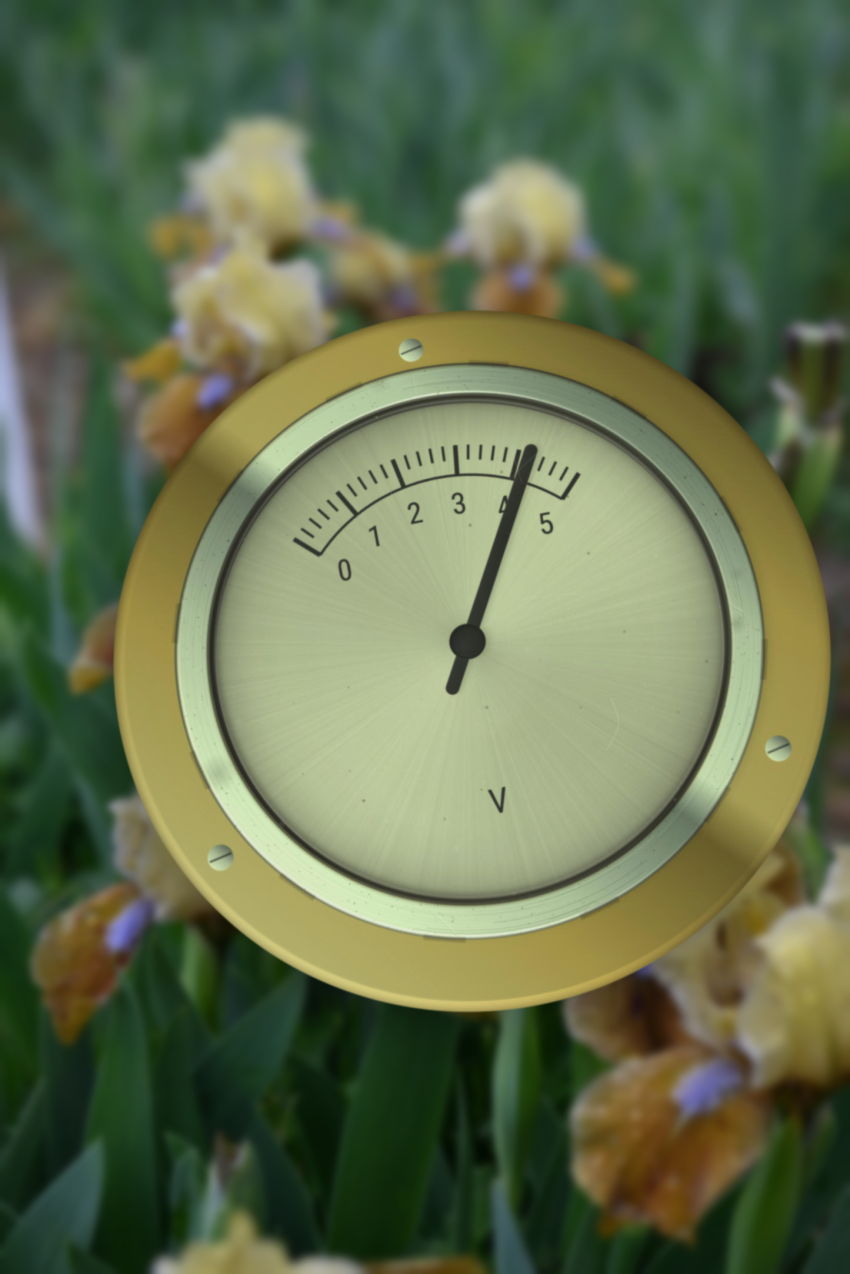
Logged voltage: 4.2 V
